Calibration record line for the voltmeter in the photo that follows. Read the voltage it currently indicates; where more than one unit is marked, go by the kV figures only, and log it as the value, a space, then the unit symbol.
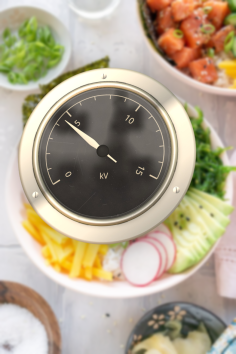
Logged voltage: 4.5 kV
